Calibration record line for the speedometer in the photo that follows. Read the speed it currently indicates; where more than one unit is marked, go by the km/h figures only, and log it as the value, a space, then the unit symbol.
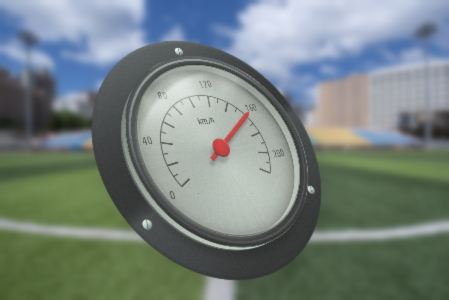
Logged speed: 160 km/h
